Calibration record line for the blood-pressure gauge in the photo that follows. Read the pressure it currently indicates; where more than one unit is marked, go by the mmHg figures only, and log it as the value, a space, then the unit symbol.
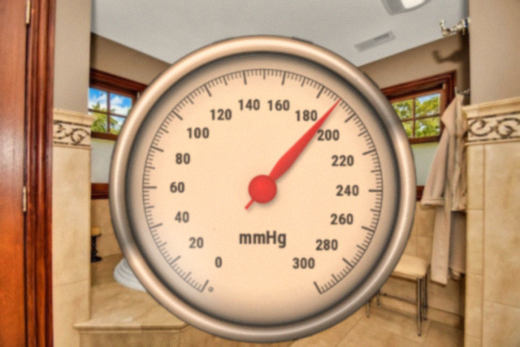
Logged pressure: 190 mmHg
